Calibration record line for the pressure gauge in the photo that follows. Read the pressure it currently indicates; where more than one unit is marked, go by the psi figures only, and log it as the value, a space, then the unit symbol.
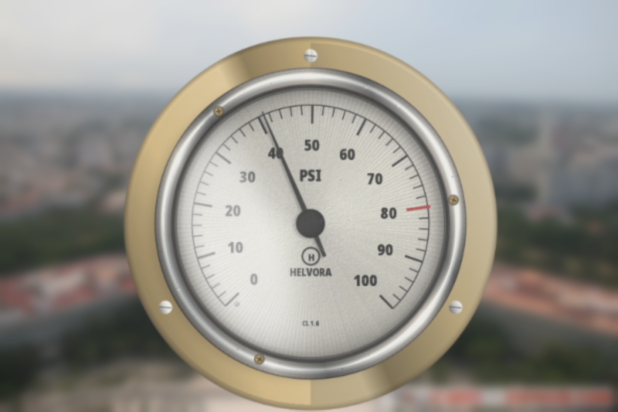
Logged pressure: 41 psi
